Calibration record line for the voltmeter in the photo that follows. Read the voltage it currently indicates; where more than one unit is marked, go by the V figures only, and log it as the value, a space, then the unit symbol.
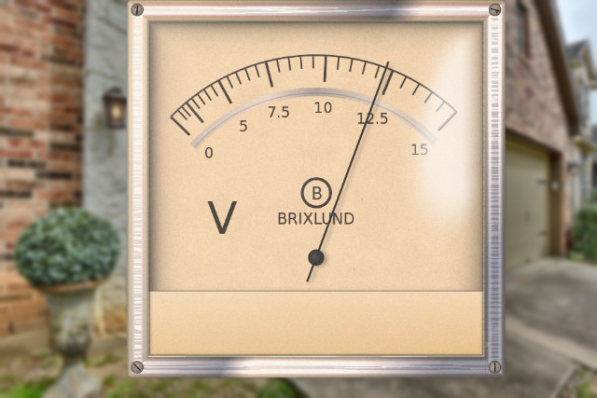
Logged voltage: 12.25 V
